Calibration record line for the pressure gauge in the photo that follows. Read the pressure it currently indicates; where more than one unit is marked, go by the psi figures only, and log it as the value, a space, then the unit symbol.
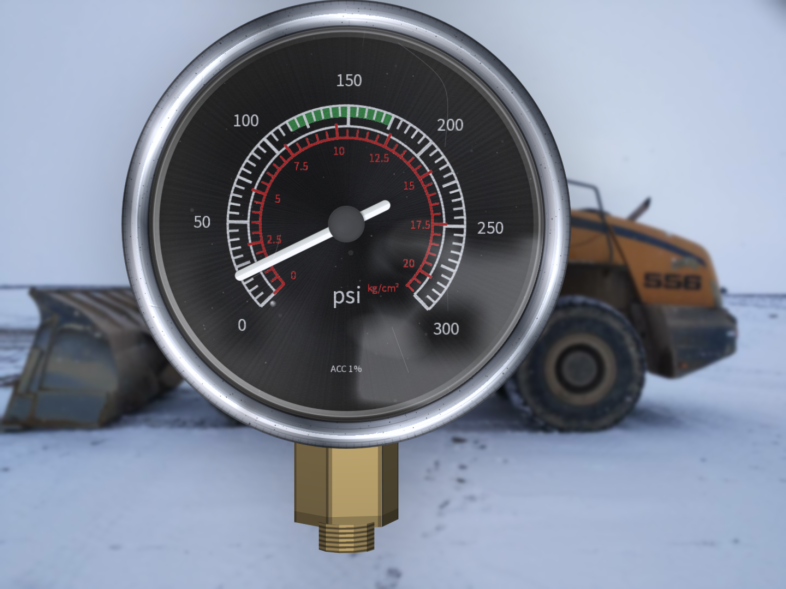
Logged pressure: 20 psi
